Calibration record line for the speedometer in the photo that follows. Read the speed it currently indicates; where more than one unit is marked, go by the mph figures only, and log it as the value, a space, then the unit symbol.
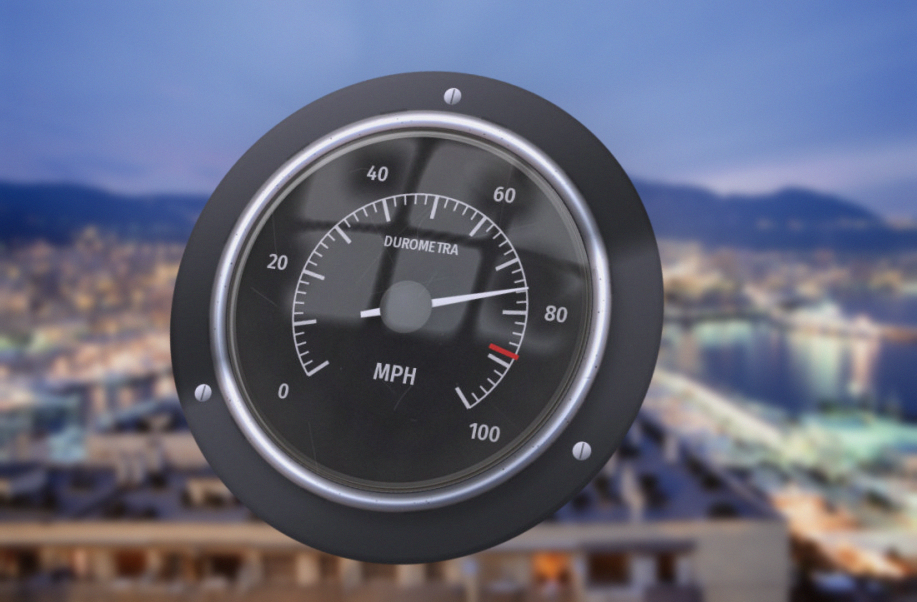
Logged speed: 76 mph
